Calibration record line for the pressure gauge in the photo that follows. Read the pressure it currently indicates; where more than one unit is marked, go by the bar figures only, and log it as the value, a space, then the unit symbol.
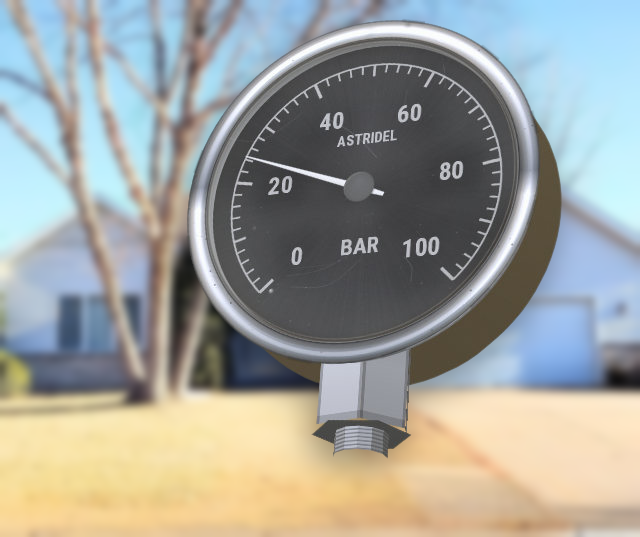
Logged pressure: 24 bar
